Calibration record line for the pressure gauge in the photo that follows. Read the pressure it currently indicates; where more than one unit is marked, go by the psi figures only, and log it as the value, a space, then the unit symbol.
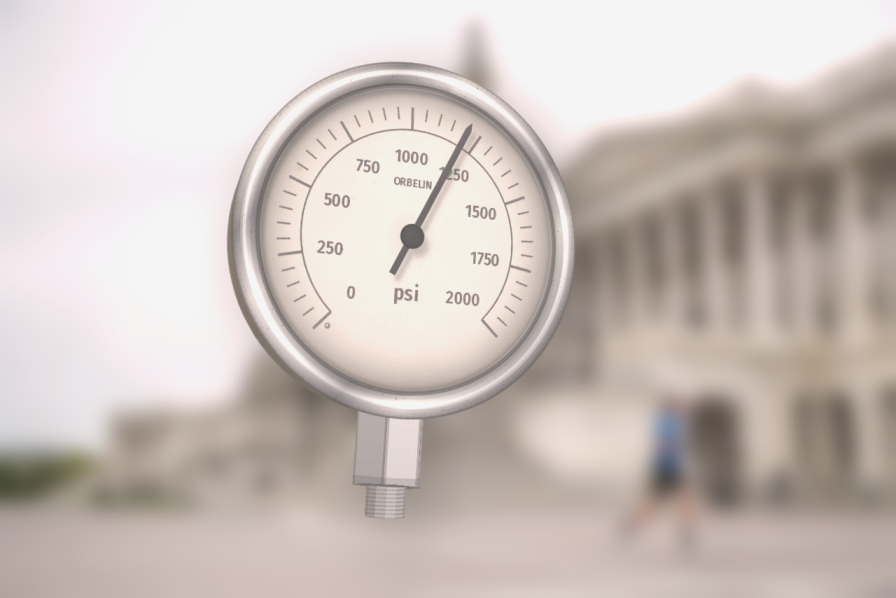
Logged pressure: 1200 psi
